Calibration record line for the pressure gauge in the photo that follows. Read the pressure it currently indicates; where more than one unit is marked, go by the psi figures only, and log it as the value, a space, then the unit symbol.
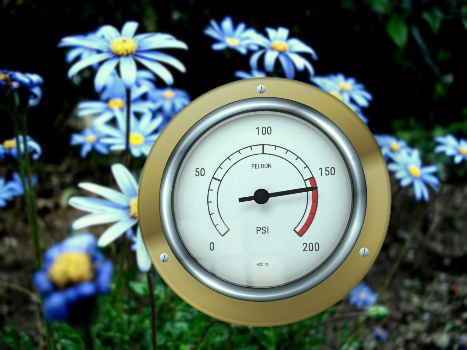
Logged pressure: 160 psi
